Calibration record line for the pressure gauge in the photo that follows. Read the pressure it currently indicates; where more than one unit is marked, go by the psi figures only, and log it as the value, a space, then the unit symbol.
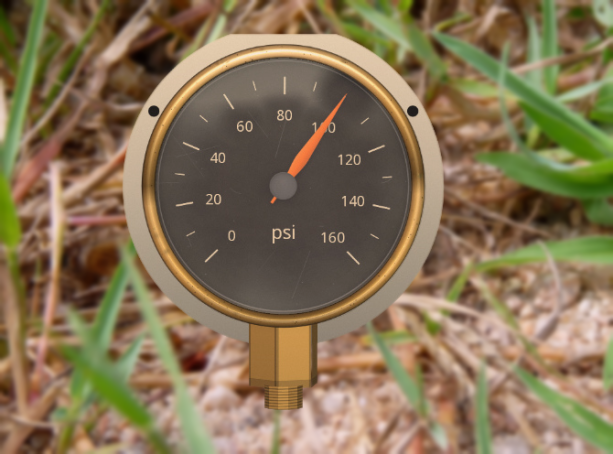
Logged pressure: 100 psi
